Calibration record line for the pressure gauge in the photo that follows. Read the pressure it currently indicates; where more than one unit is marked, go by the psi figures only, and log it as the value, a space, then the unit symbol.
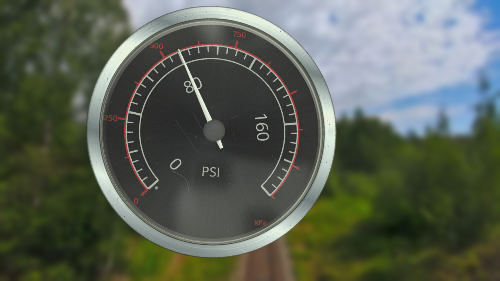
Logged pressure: 80 psi
